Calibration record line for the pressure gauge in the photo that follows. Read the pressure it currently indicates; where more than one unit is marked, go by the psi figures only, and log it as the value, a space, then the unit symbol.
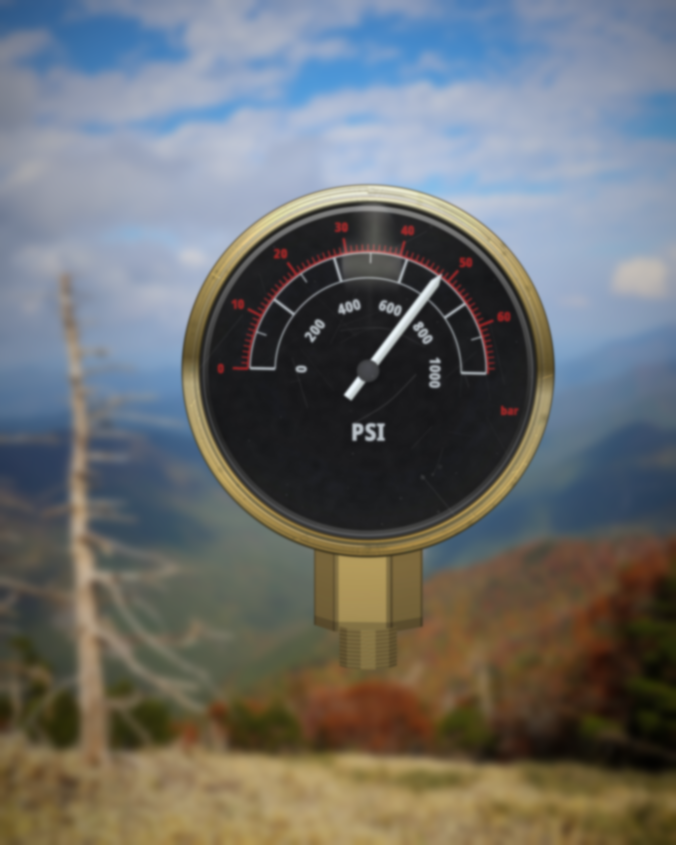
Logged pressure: 700 psi
